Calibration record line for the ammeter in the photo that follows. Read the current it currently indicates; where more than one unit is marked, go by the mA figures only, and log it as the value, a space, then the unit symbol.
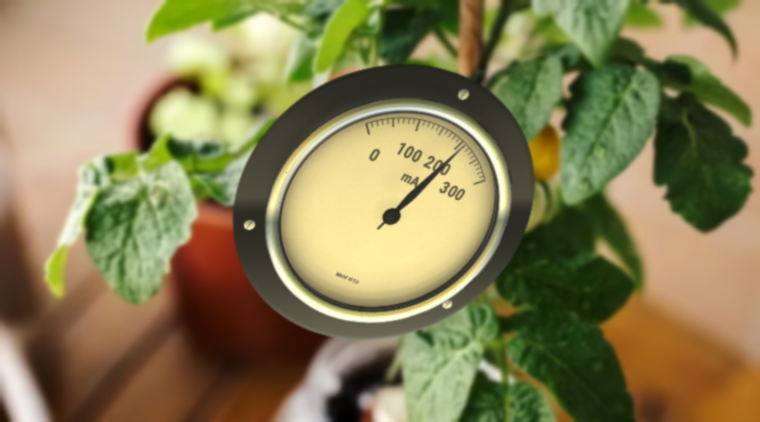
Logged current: 200 mA
